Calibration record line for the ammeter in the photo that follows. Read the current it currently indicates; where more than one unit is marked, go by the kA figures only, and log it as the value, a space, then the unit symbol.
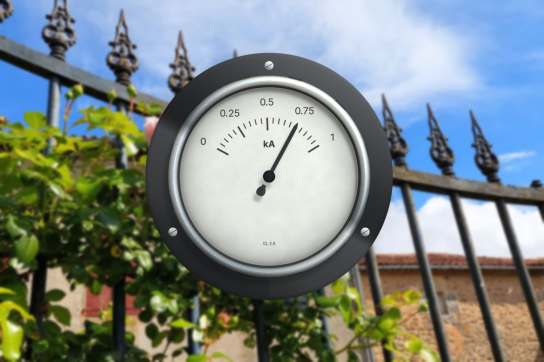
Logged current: 0.75 kA
